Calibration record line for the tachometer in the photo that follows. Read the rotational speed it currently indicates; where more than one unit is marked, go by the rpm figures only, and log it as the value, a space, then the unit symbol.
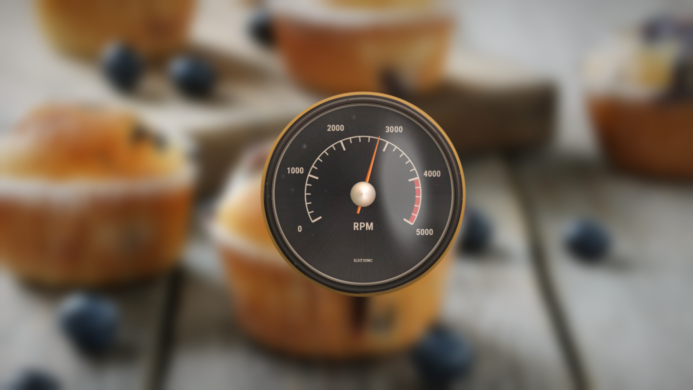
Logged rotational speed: 2800 rpm
